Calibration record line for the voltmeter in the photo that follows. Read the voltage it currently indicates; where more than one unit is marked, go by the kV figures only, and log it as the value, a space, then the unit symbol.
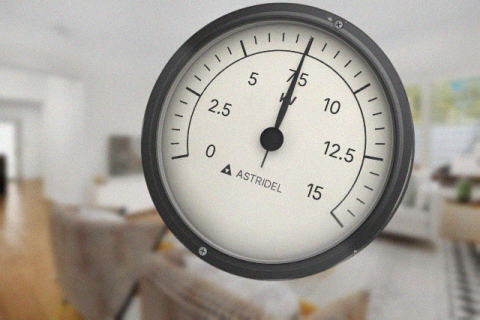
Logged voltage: 7.5 kV
